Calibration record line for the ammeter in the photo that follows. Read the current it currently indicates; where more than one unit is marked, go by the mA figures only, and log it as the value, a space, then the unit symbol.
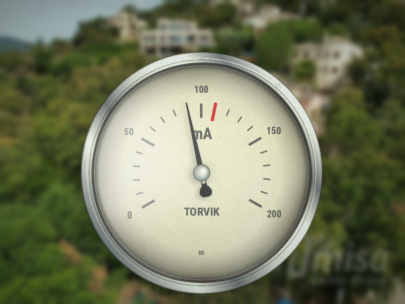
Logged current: 90 mA
